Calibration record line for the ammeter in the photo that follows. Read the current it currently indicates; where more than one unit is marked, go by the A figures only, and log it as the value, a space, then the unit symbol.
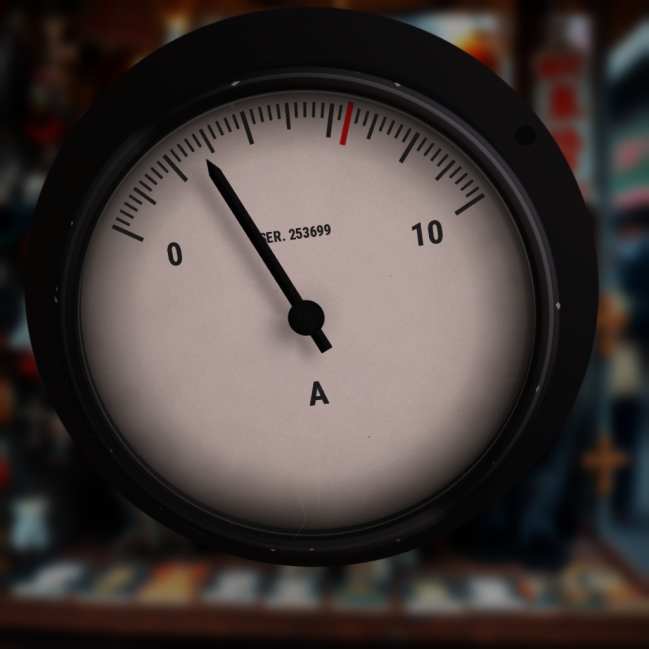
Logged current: 2.8 A
